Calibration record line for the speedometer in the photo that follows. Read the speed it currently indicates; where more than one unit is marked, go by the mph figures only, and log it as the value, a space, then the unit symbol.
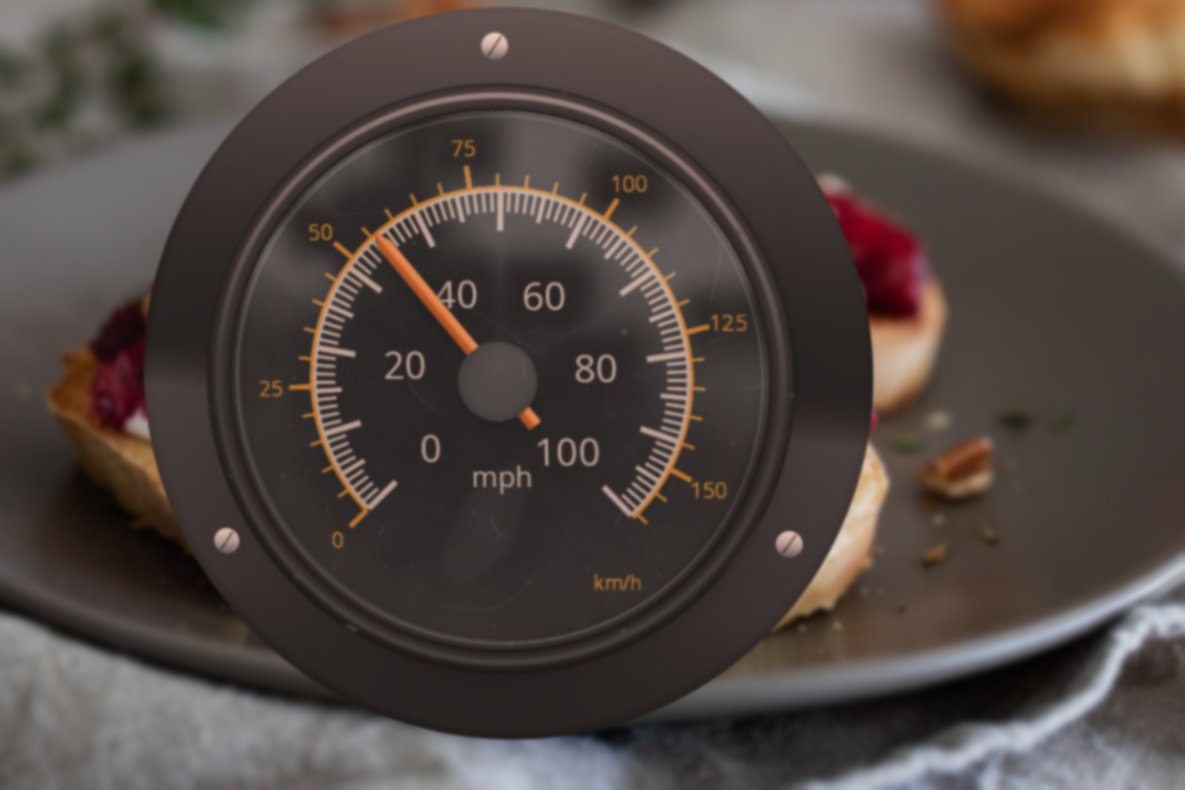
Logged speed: 35 mph
